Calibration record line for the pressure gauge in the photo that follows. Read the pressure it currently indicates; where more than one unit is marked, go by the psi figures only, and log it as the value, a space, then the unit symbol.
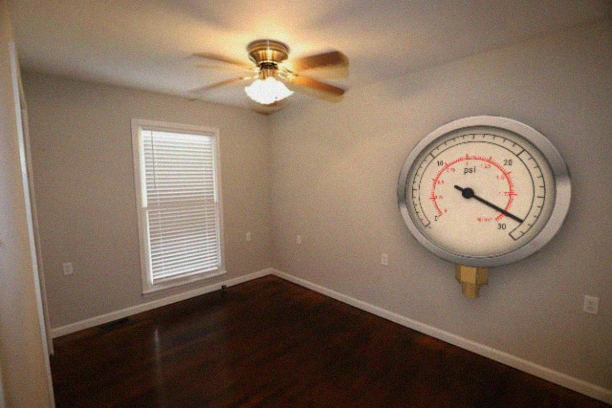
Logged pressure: 28 psi
